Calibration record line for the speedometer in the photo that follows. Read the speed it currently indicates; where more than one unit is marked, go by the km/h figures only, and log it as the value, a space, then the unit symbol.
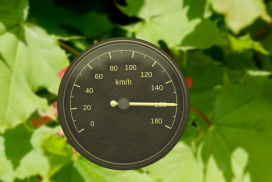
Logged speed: 160 km/h
